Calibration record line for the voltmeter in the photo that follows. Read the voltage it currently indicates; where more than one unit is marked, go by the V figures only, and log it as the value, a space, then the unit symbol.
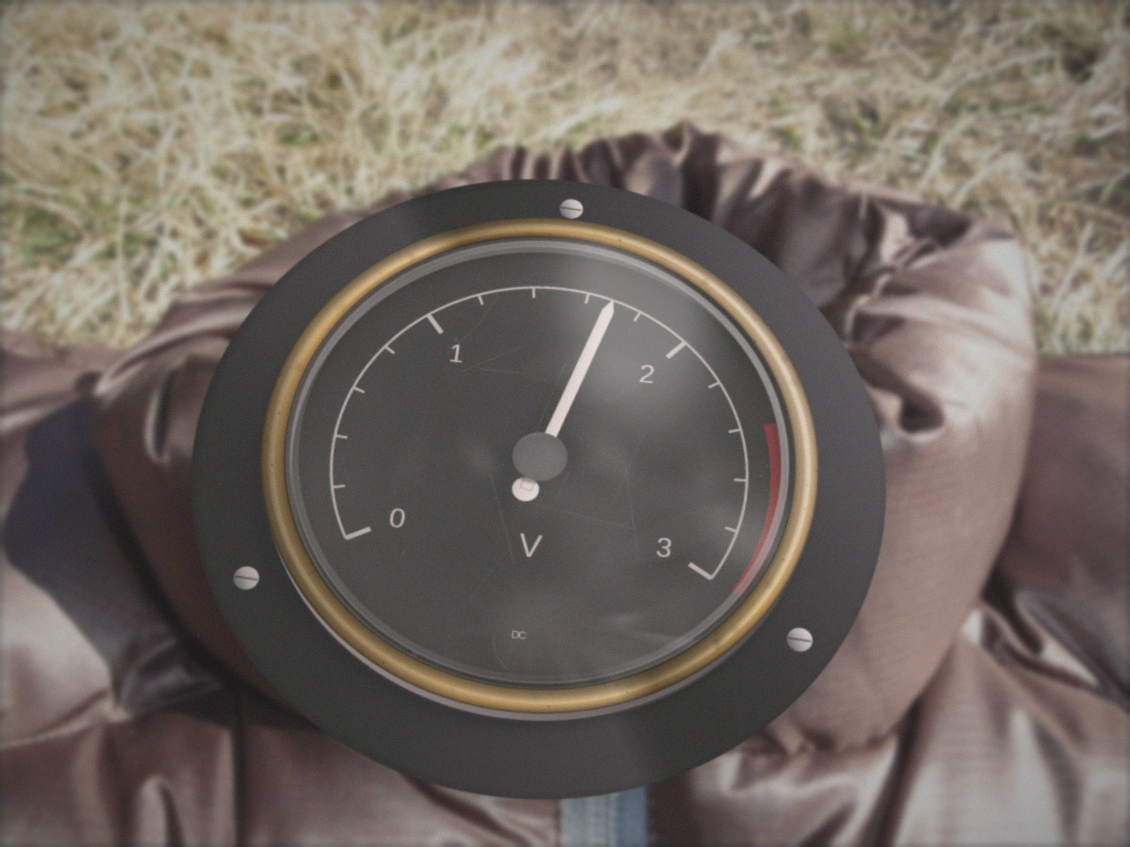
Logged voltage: 1.7 V
